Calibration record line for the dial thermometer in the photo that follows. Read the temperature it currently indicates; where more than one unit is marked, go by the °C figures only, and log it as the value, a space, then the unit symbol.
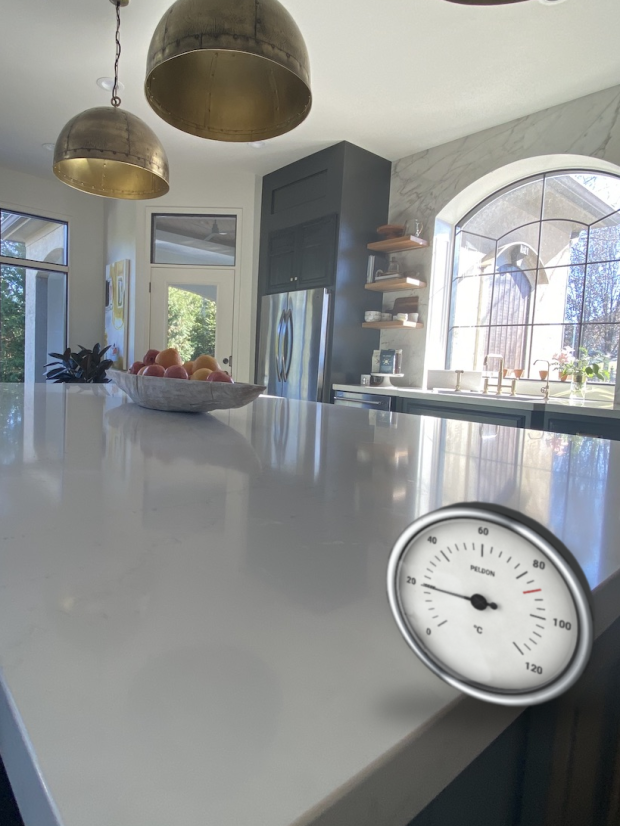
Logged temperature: 20 °C
